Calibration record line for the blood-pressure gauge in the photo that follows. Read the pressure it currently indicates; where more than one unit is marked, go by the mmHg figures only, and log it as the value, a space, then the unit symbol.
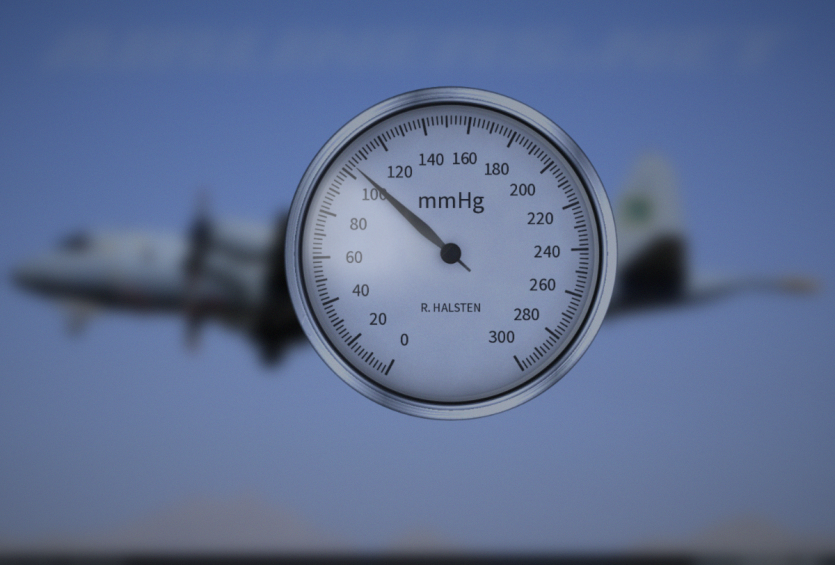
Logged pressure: 104 mmHg
